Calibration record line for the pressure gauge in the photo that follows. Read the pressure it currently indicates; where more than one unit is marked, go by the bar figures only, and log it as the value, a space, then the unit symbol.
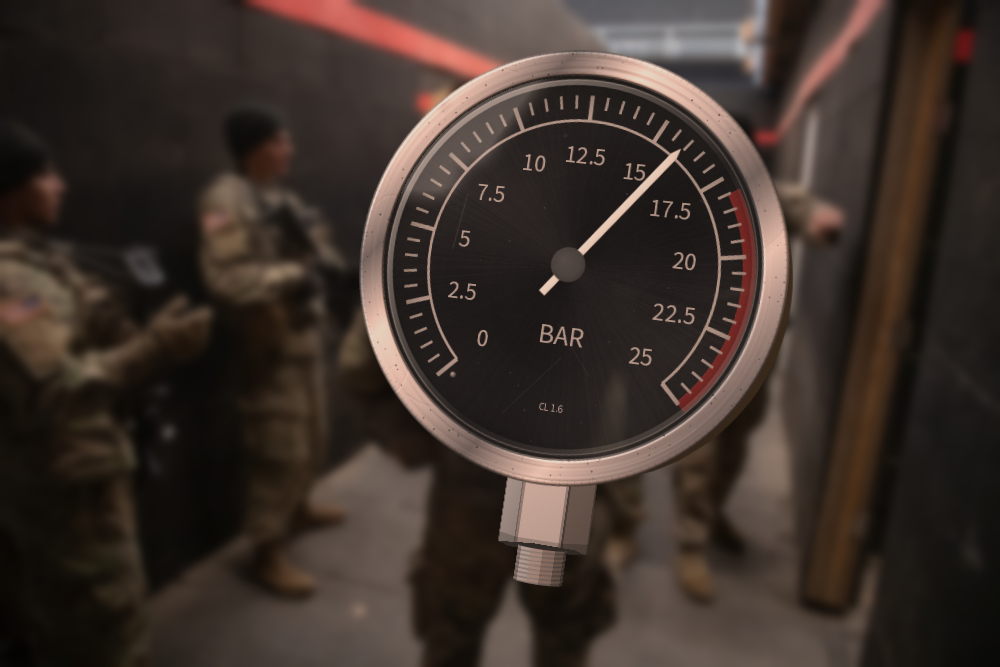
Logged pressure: 16 bar
